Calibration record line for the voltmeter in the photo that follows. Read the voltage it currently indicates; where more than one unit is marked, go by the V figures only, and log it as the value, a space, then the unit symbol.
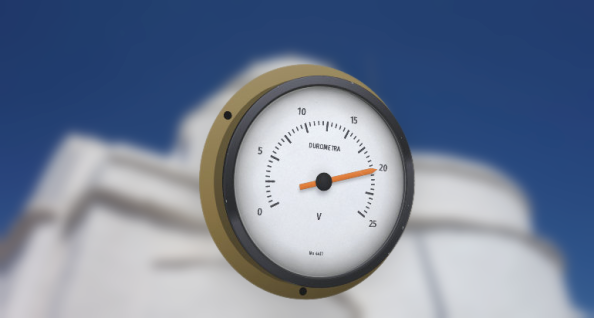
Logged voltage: 20 V
